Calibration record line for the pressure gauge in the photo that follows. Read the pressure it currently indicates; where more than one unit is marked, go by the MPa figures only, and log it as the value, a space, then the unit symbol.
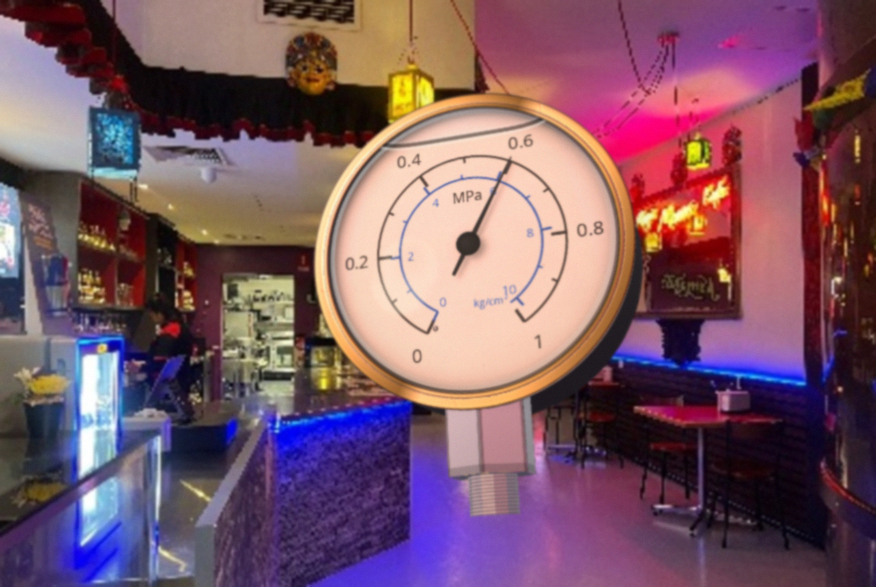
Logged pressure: 0.6 MPa
